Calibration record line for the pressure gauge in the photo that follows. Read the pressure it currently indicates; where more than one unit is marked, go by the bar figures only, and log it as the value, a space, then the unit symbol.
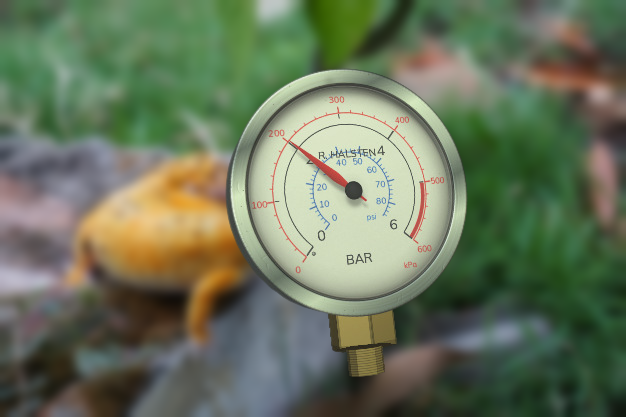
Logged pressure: 2 bar
